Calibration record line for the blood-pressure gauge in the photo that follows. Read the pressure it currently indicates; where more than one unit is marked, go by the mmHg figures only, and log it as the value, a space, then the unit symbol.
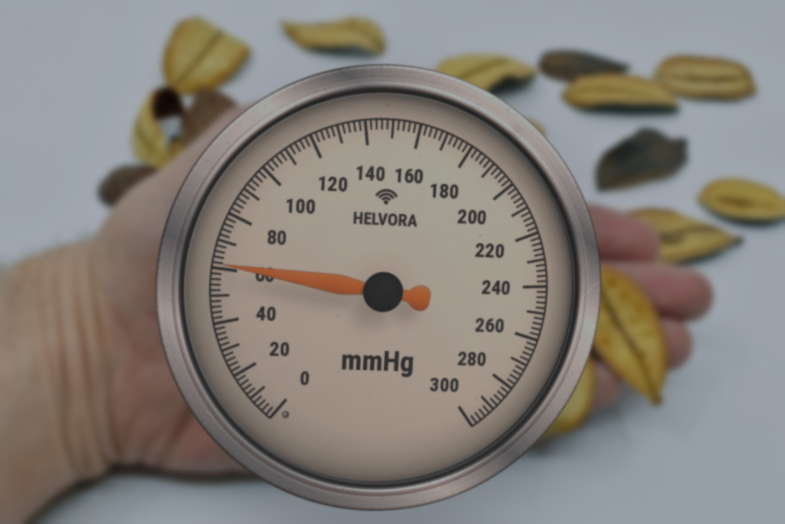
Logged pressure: 62 mmHg
